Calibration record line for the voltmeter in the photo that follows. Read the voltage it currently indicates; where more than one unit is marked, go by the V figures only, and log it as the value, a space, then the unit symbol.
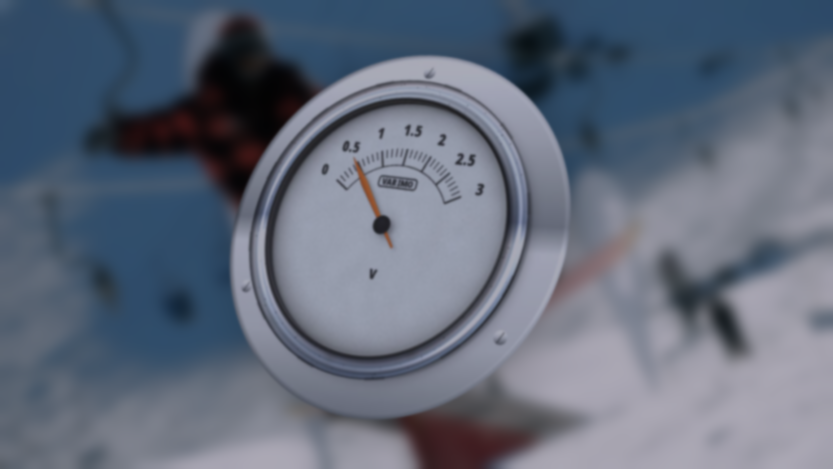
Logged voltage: 0.5 V
